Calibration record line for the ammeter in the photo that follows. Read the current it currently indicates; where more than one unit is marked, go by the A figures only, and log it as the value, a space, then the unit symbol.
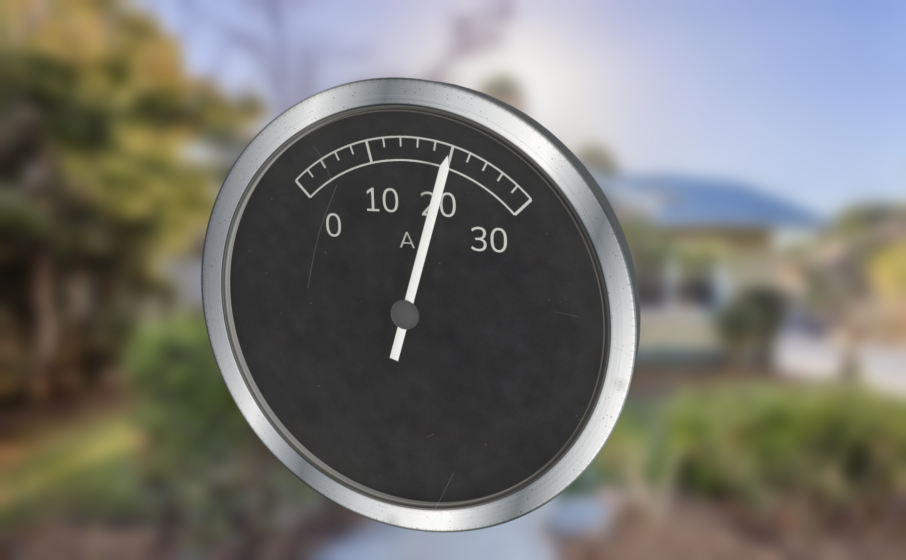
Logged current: 20 A
